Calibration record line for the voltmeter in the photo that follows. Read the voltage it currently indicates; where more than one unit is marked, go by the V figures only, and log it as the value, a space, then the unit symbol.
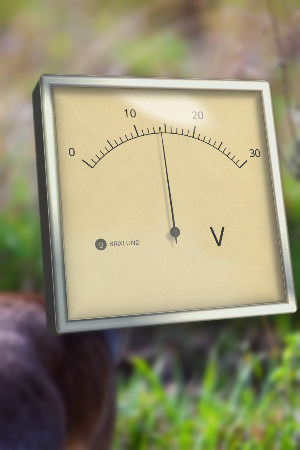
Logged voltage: 14 V
